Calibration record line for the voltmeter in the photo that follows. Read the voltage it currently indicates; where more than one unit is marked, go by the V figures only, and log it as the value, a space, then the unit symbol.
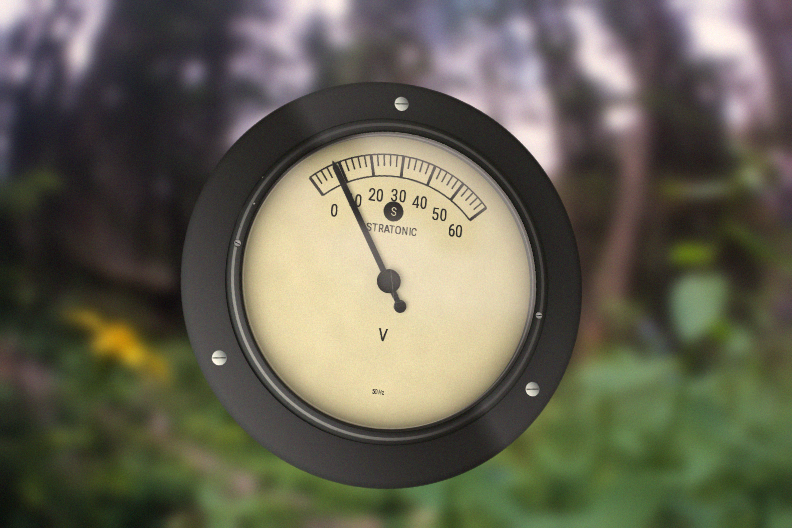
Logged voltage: 8 V
